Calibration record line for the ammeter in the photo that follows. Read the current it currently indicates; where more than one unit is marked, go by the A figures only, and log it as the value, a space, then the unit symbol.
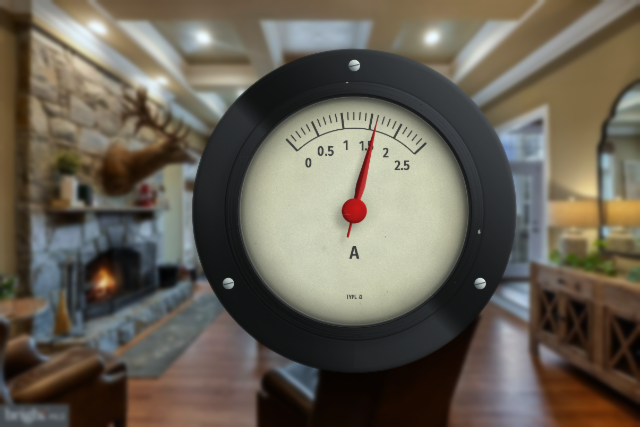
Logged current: 1.6 A
